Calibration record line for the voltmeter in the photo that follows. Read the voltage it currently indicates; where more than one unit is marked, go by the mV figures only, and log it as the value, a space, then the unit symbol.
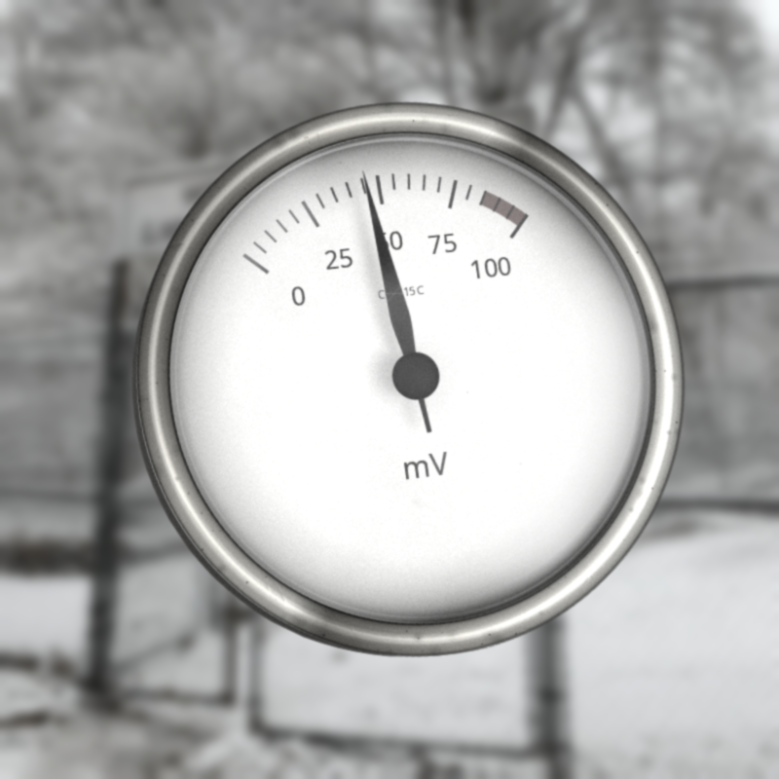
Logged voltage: 45 mV
